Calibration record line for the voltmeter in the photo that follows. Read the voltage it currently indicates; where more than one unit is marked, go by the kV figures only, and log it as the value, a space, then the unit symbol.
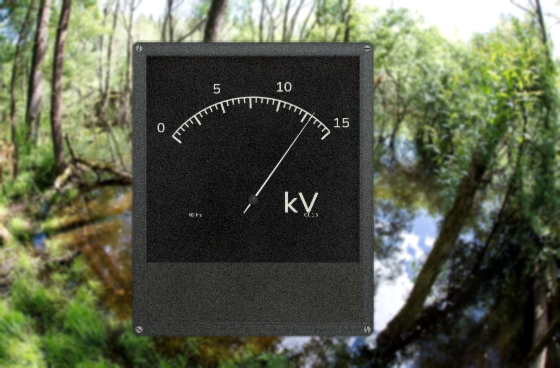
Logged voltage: 13 kV
